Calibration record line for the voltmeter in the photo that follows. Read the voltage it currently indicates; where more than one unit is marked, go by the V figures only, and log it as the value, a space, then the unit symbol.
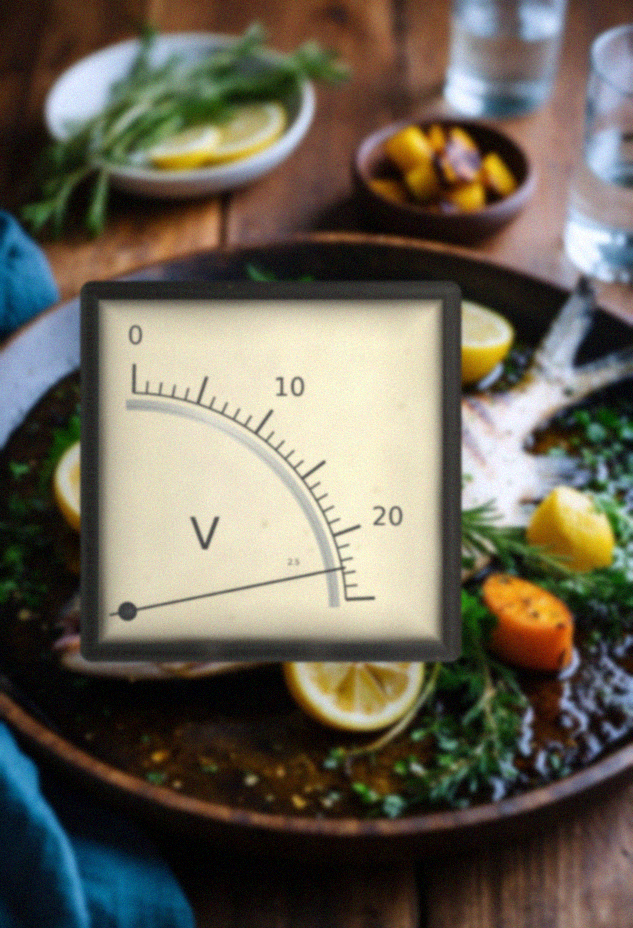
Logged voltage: 22.5 V
